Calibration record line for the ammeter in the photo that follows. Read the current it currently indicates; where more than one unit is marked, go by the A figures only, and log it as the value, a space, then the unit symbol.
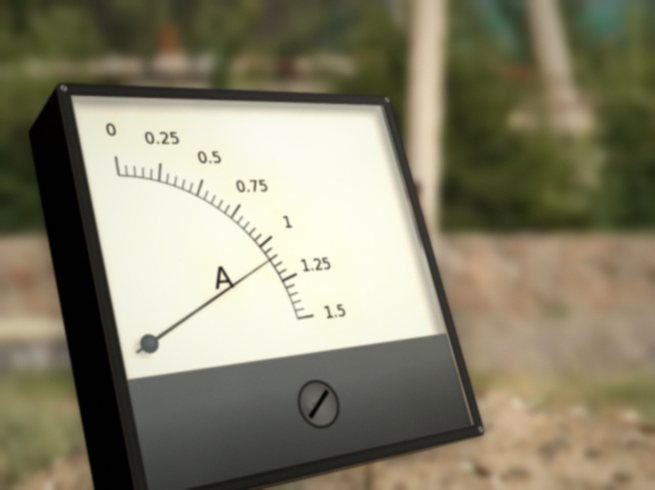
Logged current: 1.1 A
